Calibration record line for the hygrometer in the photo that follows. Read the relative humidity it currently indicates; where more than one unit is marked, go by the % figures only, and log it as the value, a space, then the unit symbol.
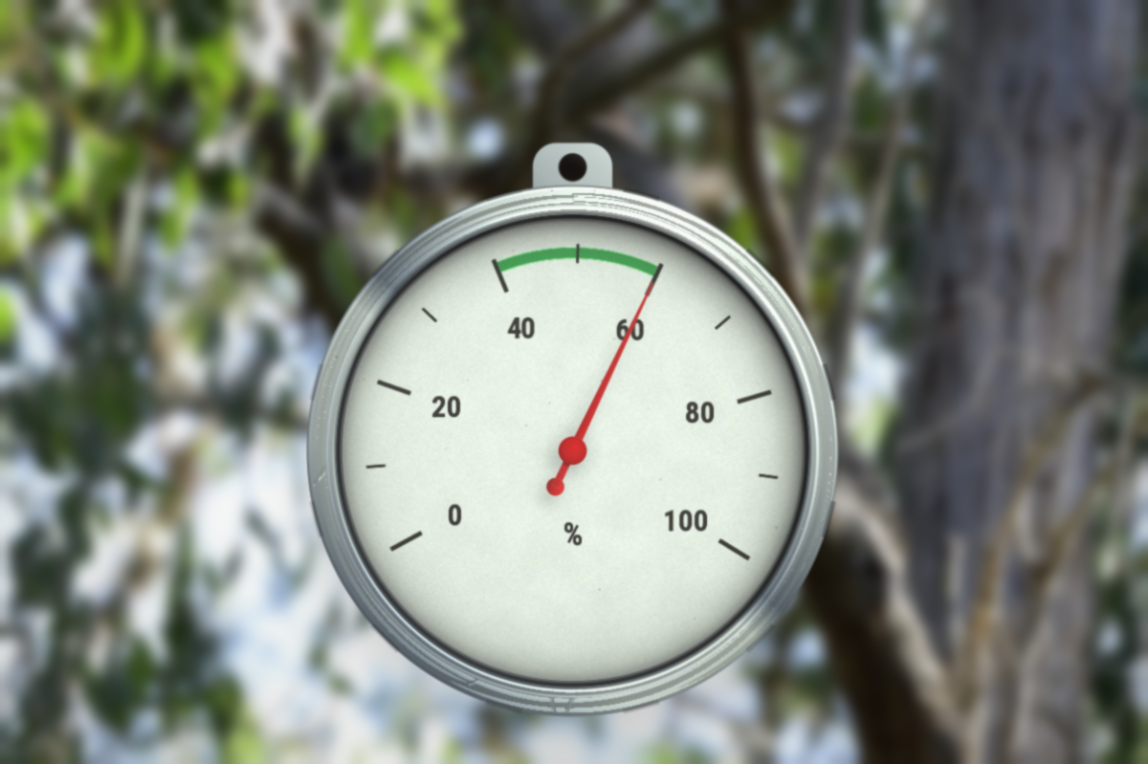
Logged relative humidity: 60 %
